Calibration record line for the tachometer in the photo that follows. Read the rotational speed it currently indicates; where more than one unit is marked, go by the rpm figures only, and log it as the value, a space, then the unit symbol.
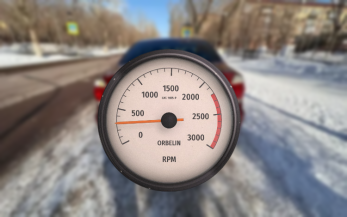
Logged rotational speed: 300 rpm
